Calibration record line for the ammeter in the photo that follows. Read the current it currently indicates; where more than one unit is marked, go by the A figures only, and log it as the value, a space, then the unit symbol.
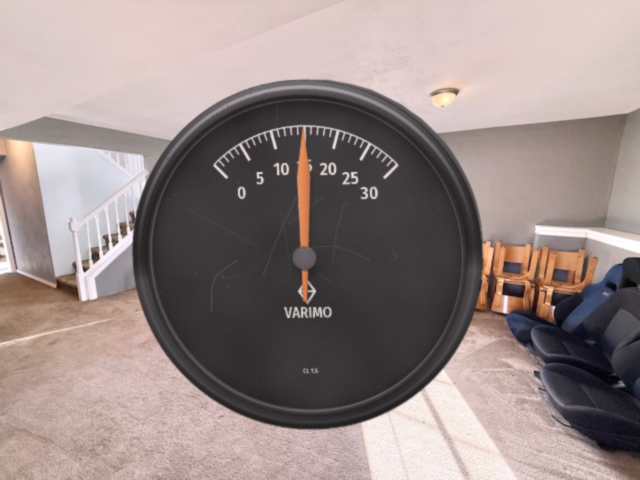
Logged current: 15 A
